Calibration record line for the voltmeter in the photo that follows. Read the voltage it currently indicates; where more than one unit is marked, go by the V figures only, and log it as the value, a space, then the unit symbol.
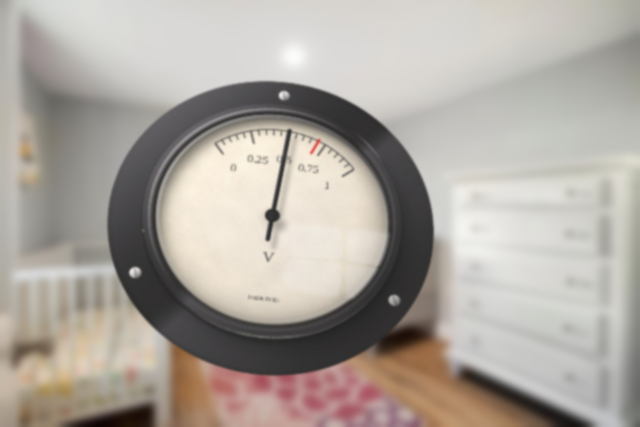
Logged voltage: 0.5 V
